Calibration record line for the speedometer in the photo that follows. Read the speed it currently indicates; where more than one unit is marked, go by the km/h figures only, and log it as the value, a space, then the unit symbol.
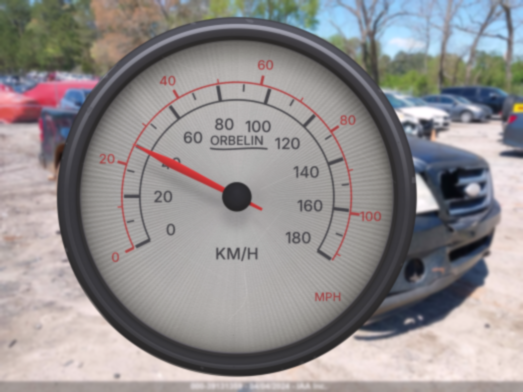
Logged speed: 40 km/h
